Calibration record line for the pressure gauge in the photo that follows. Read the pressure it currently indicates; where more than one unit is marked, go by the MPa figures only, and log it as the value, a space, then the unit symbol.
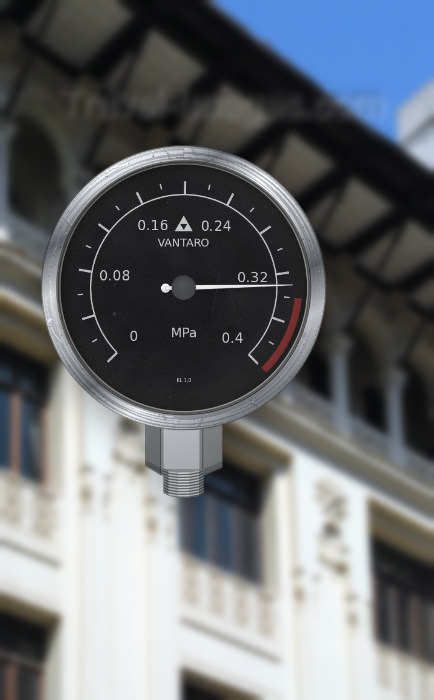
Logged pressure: 0.33 MPa
